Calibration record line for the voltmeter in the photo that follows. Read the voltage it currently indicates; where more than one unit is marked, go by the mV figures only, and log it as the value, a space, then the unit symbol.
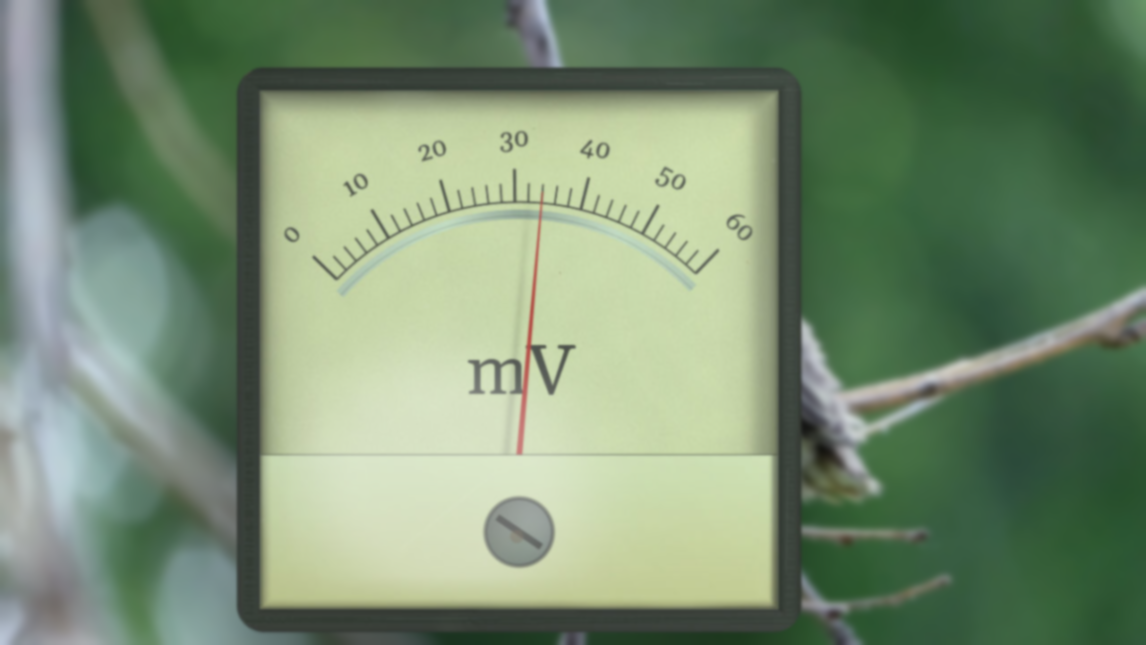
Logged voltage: 34 mV
